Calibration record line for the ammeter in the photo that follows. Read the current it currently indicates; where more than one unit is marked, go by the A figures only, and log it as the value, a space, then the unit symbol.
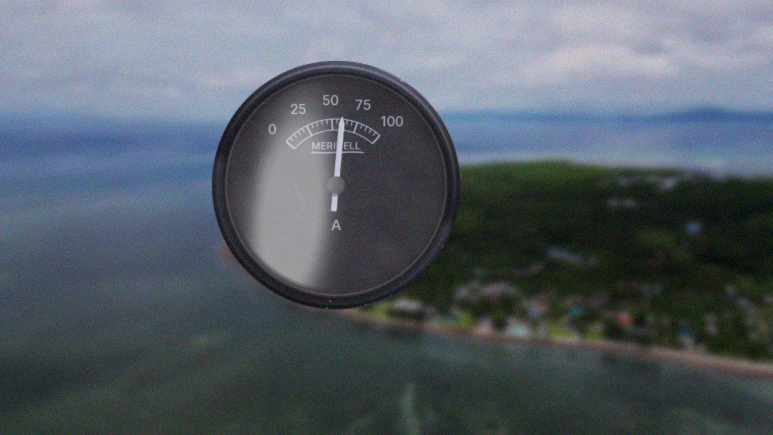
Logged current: 60 A
